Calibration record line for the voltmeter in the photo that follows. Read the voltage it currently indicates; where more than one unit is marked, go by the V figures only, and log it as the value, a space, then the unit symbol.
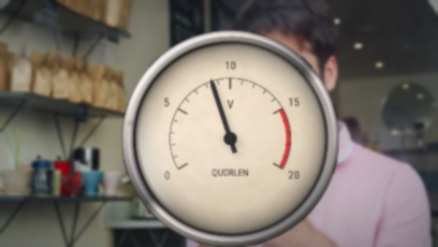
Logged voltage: 8.5 V
